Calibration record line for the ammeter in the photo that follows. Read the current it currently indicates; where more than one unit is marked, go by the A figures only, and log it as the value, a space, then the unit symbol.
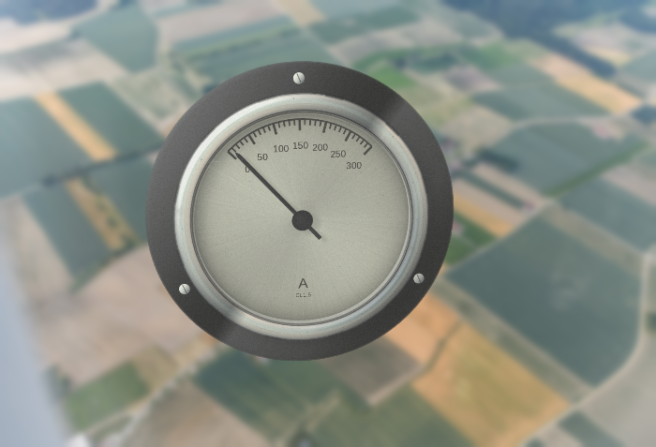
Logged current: 10 A
